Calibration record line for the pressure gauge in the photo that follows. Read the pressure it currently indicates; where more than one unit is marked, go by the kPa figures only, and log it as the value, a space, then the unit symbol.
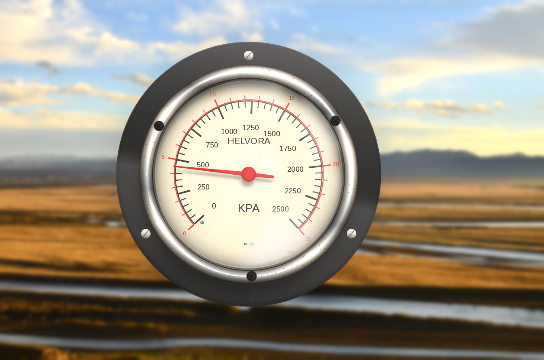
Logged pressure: 450 kPa
